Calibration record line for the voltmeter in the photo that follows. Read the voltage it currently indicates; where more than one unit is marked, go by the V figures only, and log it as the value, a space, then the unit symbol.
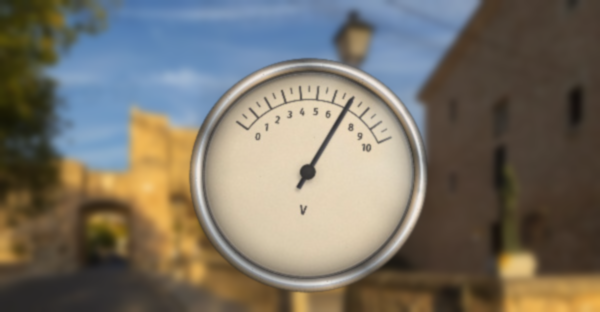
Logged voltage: 7 V
